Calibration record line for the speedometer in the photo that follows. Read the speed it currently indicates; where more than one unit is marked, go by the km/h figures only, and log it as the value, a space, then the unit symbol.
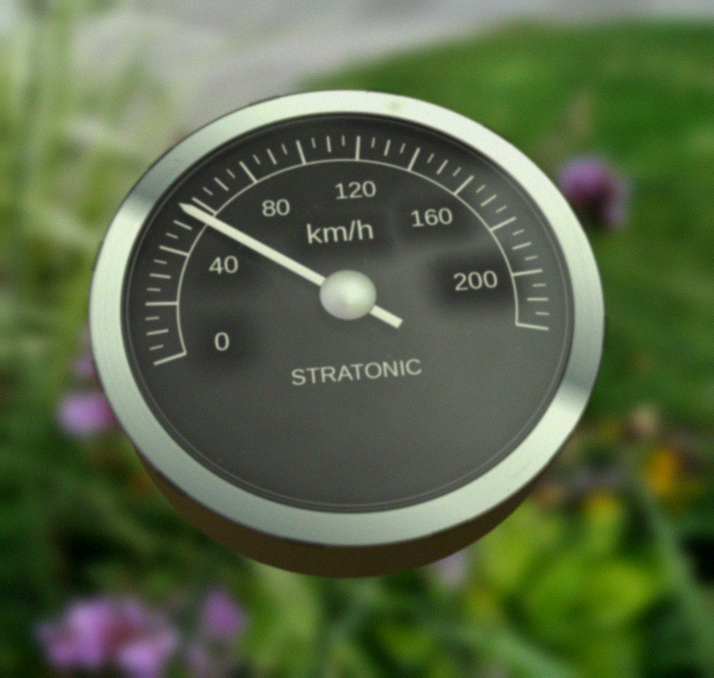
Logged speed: 55 km/h
